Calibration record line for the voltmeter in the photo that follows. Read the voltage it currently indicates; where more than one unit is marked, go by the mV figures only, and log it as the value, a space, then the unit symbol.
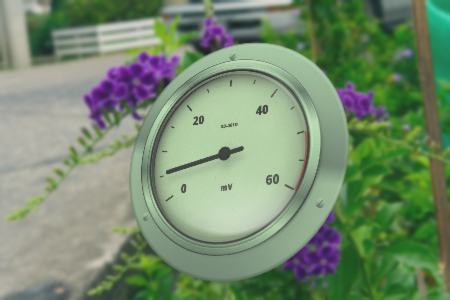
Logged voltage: 5 mV
